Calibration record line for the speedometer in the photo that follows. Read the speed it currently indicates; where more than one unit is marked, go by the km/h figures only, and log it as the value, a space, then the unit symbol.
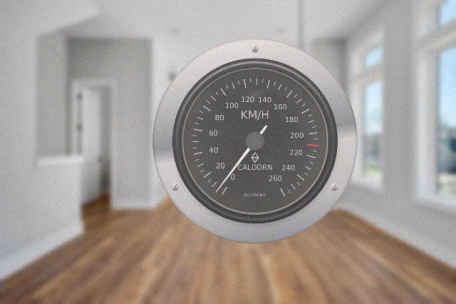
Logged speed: 5 km/h
